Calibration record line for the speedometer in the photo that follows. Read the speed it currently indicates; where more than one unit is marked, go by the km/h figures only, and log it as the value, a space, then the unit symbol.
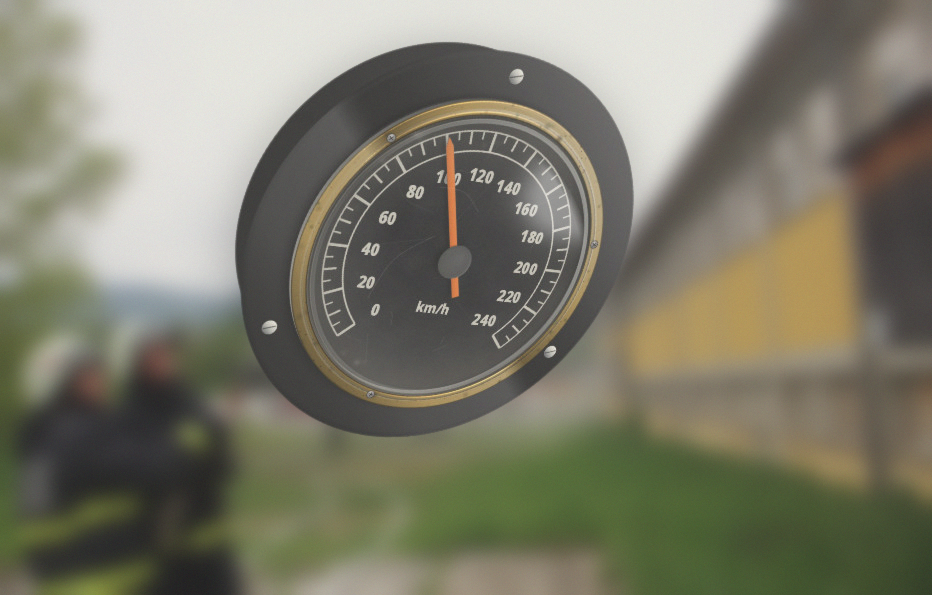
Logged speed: 100 km/h
